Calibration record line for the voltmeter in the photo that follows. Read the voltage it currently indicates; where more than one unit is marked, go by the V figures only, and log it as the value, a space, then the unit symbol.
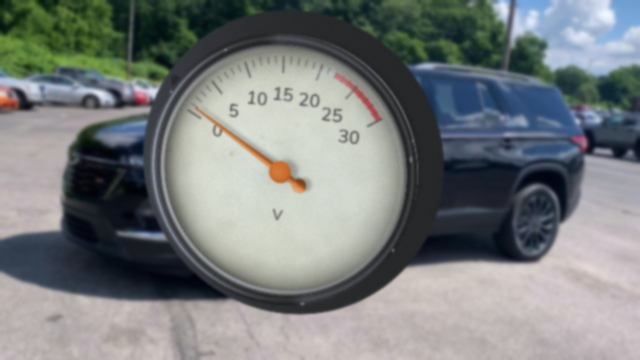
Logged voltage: 1 V
